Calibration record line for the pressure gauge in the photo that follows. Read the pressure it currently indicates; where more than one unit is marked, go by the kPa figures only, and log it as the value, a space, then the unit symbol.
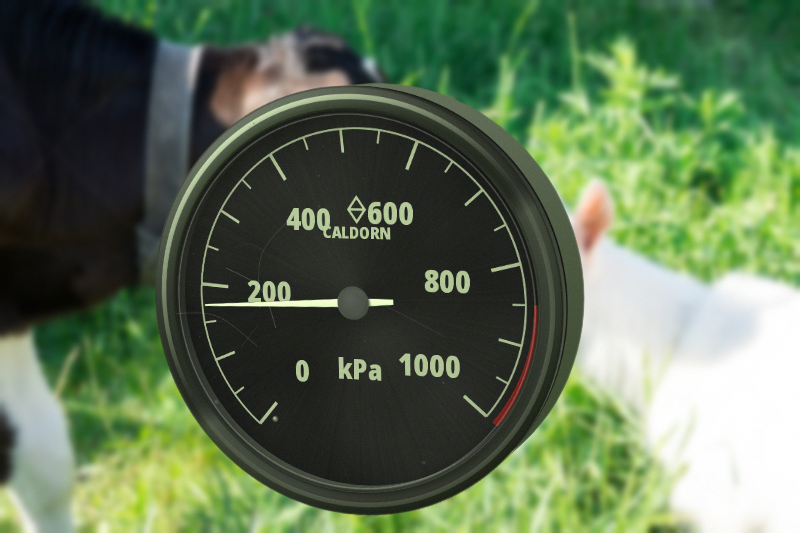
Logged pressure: 175 kPa
